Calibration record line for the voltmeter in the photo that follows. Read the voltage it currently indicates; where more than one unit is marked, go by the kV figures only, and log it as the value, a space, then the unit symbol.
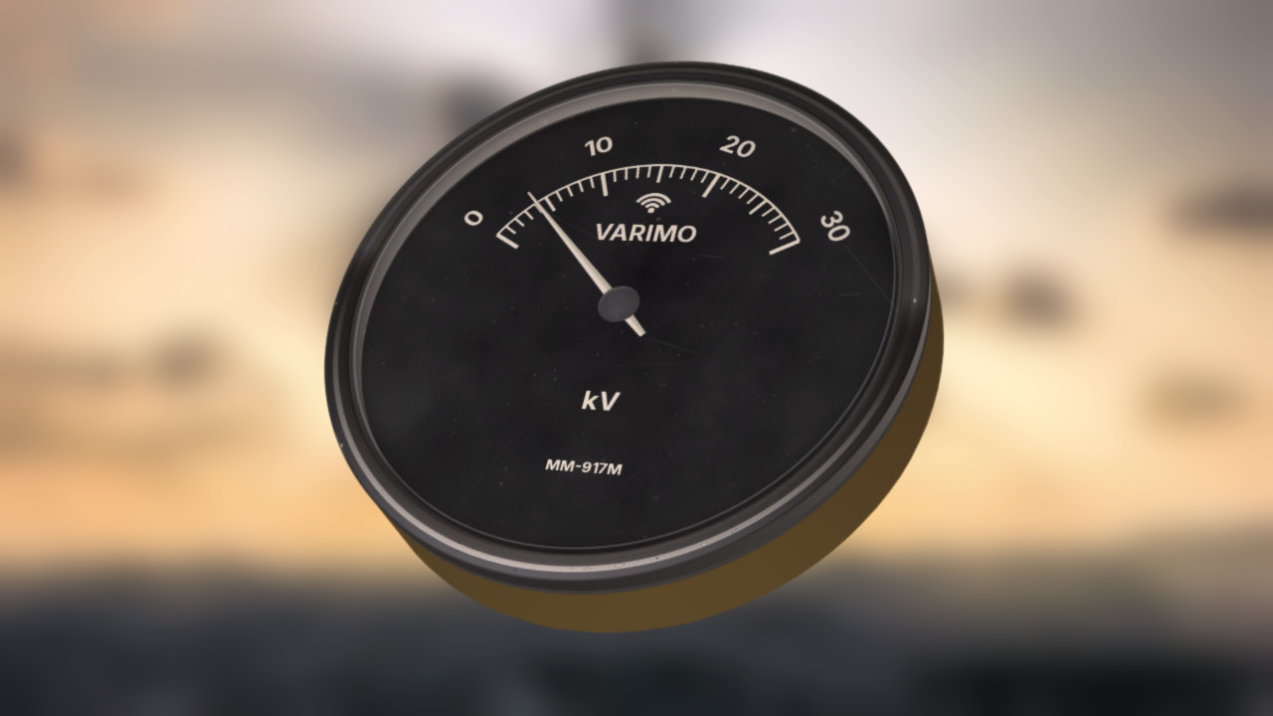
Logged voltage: 4 kV
